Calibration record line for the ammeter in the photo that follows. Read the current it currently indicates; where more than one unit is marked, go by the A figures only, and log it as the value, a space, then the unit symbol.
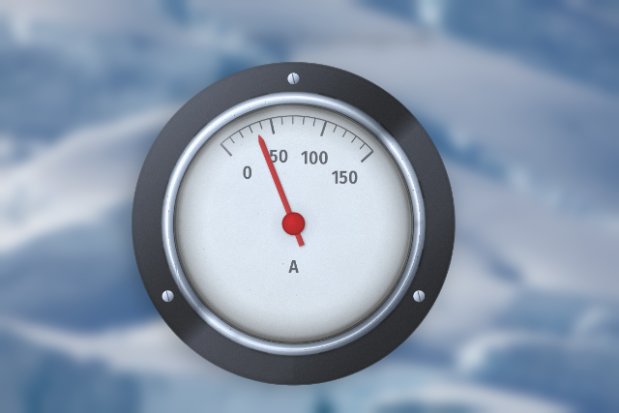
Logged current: 35 A
